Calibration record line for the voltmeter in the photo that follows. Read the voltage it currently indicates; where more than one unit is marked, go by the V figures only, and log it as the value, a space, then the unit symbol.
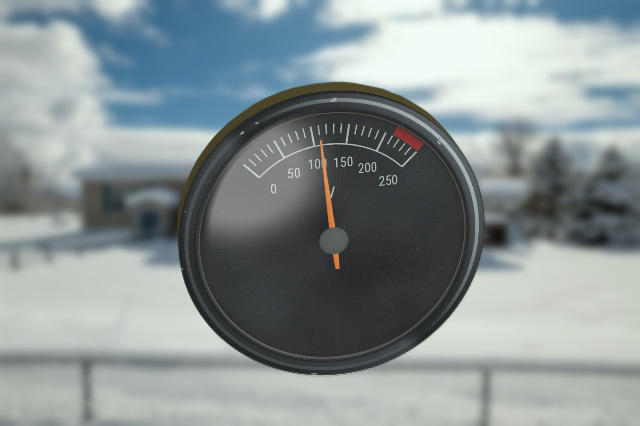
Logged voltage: 110 V
